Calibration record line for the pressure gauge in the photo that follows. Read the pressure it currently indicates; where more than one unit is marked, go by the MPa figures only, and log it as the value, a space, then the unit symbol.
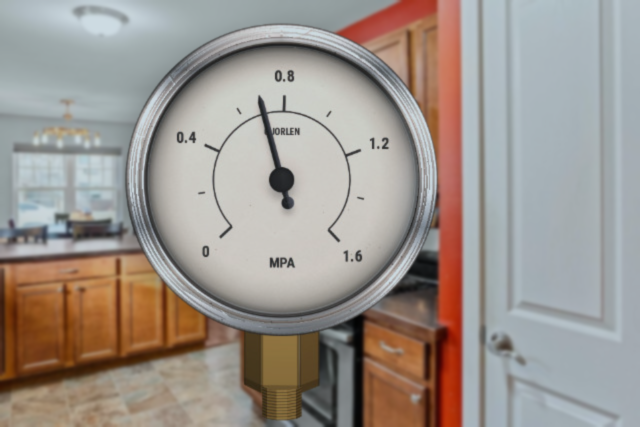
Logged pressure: 0.7 MPa
